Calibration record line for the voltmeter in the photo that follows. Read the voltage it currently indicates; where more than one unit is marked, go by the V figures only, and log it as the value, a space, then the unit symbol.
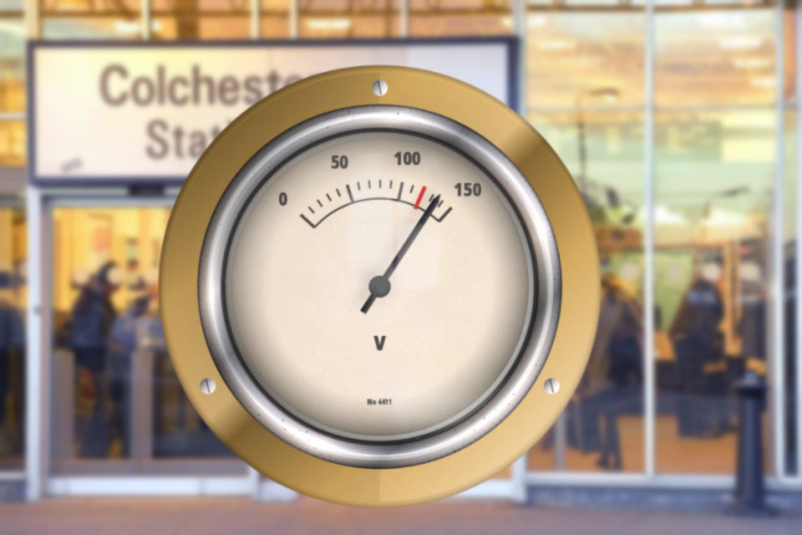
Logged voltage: 135 V
